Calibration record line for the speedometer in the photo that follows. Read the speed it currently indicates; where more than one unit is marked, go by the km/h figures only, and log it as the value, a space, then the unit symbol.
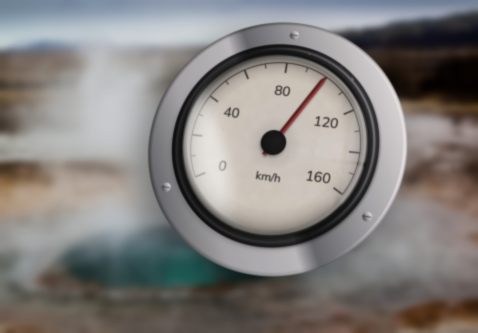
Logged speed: 100 km/h
